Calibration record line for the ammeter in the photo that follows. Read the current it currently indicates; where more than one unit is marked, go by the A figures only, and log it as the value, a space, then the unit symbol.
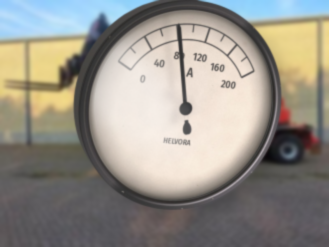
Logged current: 80 A
